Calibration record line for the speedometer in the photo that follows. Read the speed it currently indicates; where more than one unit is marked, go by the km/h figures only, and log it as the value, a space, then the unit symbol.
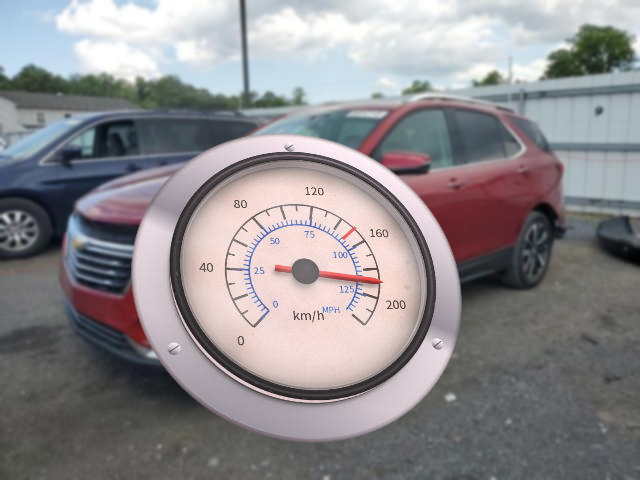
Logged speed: 190 km/h
